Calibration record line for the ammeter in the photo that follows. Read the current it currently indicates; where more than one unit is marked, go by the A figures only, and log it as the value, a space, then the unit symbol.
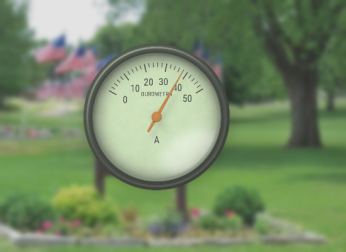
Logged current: 38 A
